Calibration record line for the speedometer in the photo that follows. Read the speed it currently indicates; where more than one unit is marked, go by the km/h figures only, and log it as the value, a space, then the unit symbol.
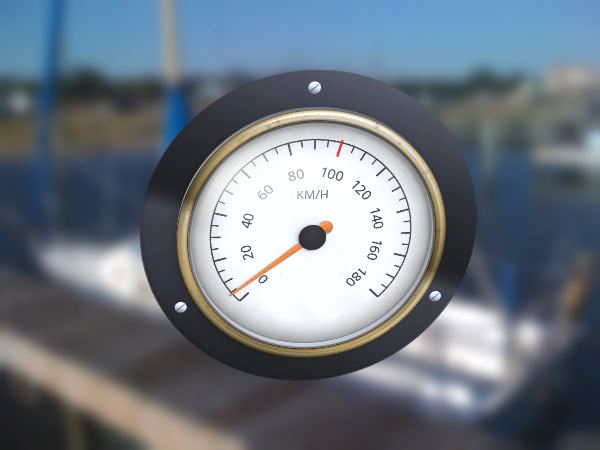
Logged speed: 5 km/h
